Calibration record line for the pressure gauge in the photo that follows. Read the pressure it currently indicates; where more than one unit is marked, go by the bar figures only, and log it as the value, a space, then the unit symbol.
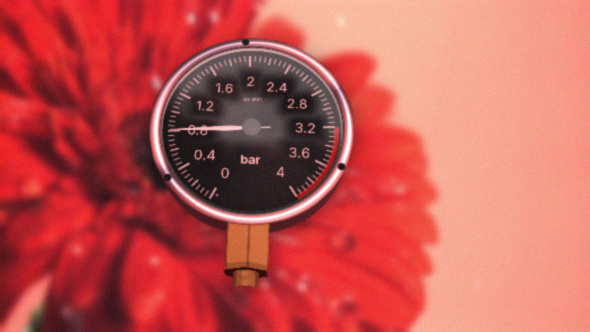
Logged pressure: 0.8 bar
